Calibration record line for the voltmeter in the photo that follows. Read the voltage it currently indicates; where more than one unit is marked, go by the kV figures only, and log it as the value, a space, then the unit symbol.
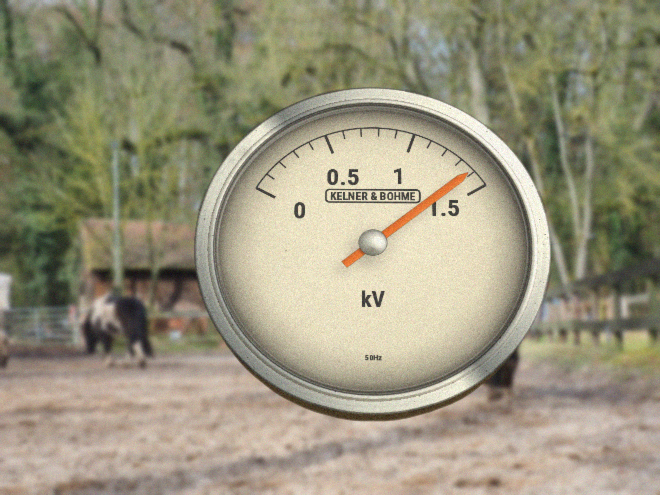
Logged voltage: 1.4 kV
